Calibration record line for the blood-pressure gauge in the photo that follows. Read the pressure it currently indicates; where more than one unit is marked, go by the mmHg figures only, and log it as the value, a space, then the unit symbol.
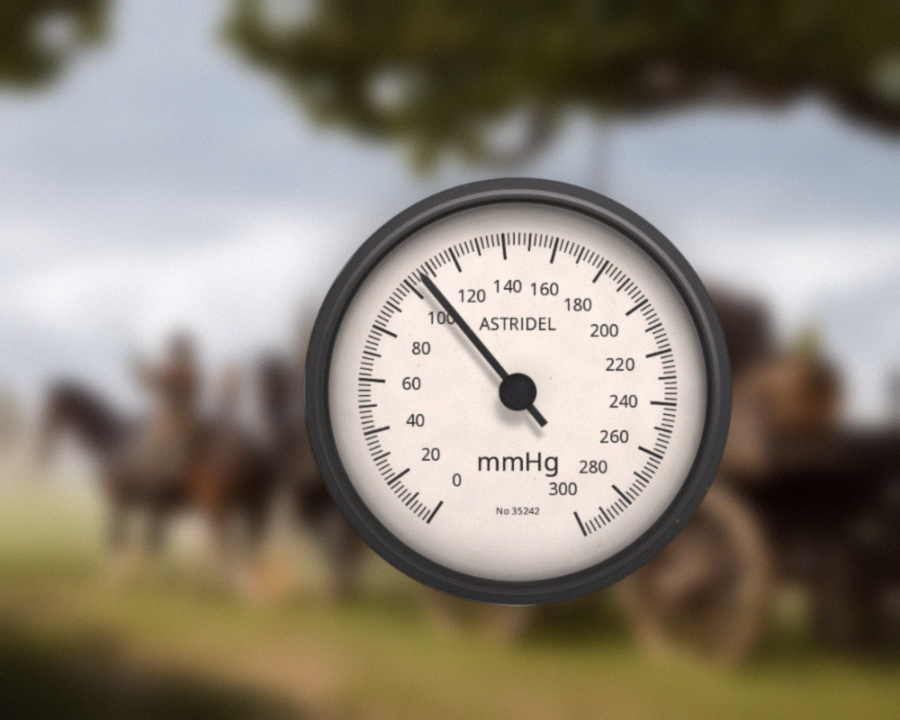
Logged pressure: 106 mmHg
